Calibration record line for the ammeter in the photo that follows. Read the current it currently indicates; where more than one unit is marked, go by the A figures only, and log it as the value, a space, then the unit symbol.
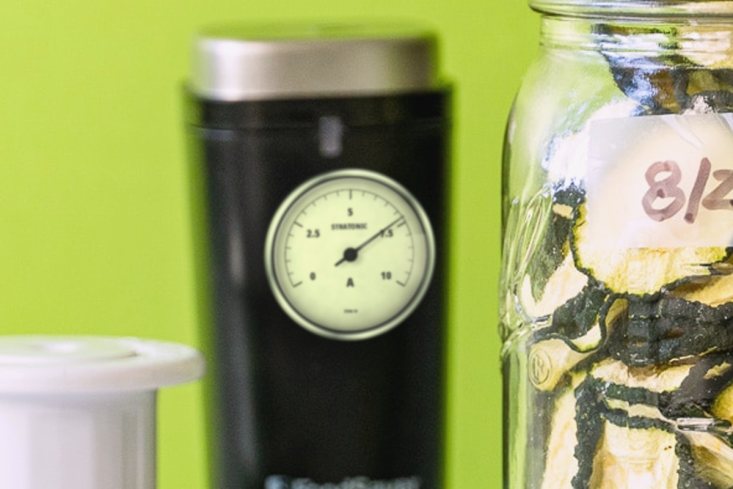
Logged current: 7.25 A
